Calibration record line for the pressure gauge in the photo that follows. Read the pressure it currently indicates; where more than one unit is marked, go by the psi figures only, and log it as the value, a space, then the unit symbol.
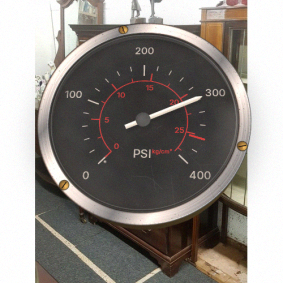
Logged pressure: 300 psi
